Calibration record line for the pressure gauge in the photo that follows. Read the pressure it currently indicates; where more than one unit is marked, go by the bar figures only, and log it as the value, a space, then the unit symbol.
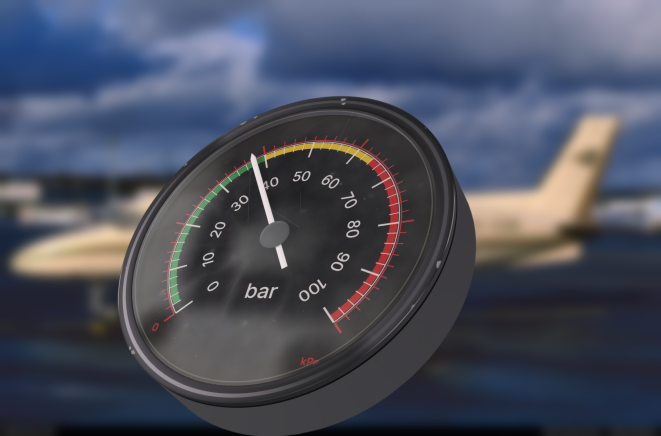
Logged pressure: 38 bar
